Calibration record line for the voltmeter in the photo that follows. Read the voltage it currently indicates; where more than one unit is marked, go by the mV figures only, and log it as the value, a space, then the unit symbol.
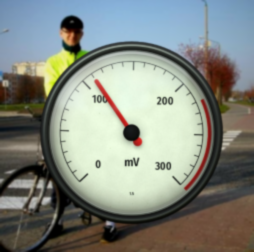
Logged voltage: 110 mV
